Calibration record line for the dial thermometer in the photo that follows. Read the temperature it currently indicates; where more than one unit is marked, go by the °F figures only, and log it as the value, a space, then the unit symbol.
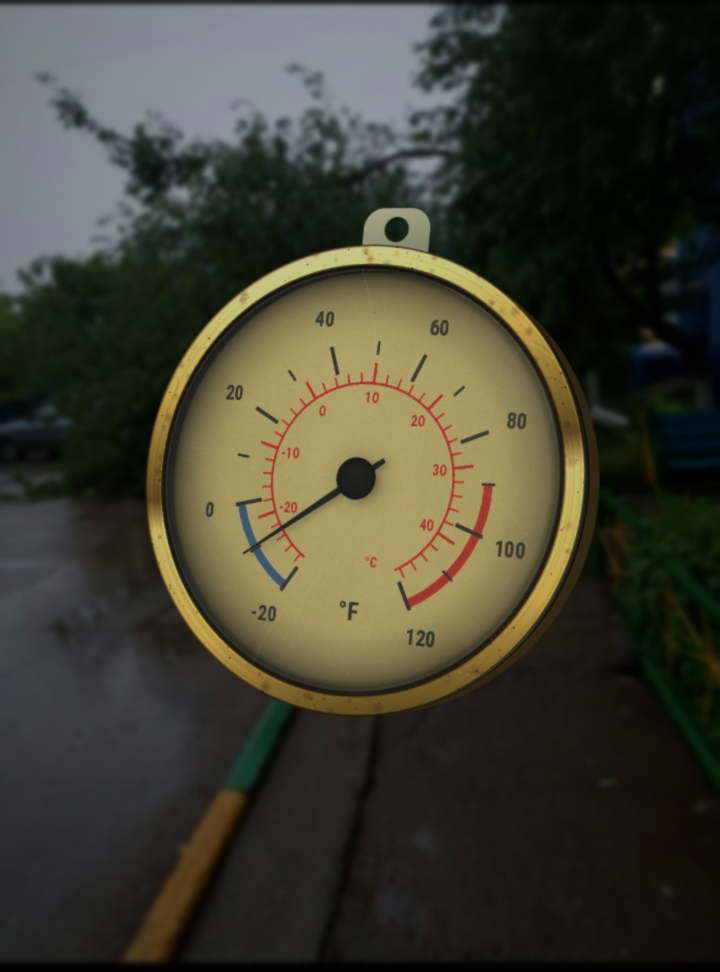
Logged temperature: -10 °F
